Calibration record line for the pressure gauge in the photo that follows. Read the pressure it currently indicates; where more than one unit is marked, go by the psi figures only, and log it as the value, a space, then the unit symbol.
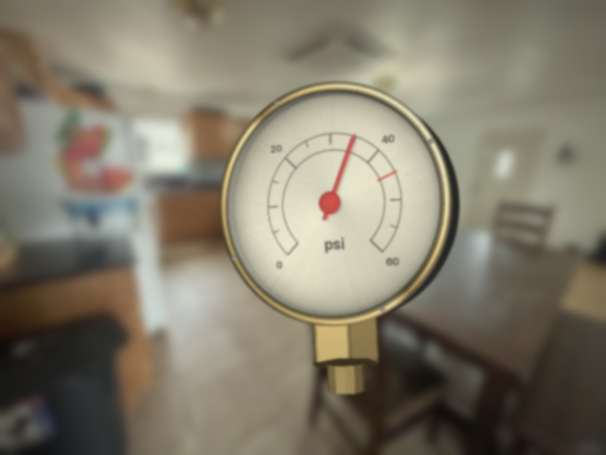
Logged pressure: 35 psi
